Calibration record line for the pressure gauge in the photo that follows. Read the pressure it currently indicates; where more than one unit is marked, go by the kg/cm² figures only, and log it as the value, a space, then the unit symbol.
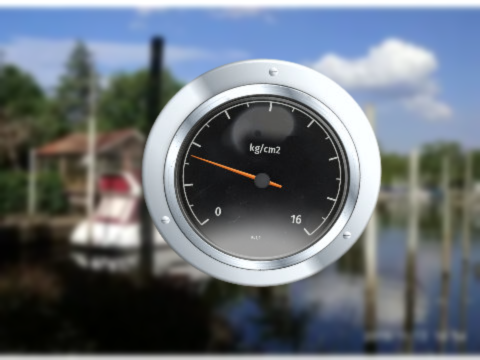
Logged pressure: 3.5 kg/cm²
